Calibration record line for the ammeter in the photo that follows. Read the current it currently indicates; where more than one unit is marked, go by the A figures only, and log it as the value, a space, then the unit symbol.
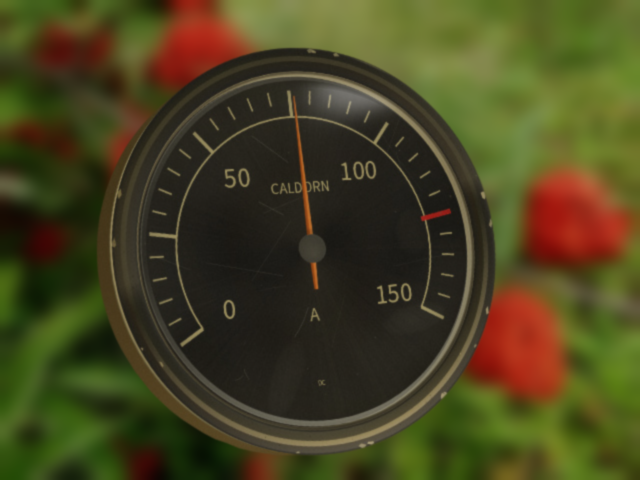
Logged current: 75 A
